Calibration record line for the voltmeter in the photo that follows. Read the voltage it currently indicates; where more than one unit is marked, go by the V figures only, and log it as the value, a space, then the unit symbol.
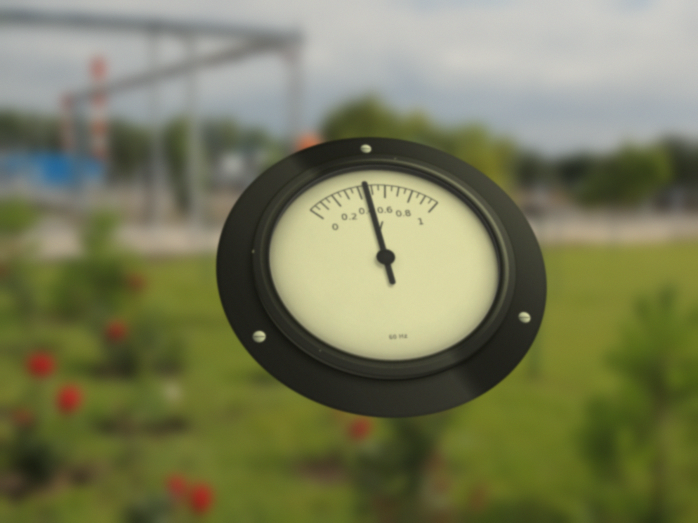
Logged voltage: 0.45 V
